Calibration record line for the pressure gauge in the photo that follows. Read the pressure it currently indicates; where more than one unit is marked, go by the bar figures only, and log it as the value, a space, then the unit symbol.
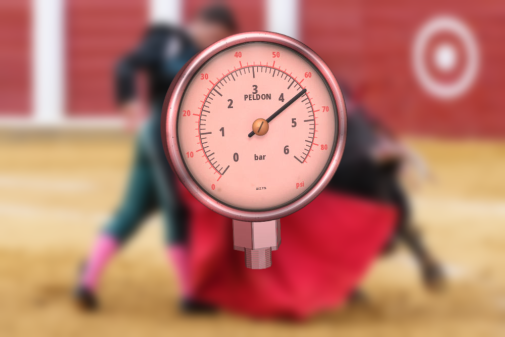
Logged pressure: 4.3 bar
